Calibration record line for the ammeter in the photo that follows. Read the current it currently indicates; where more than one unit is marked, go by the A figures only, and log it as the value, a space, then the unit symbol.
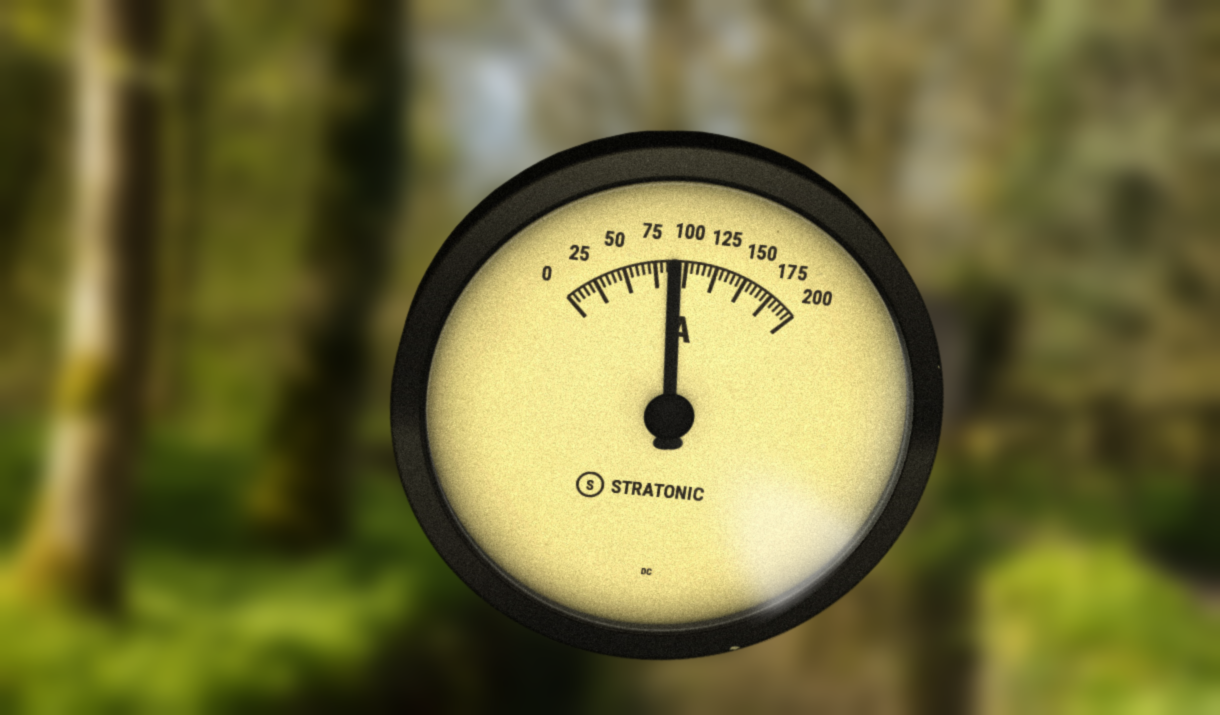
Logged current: 90 A
